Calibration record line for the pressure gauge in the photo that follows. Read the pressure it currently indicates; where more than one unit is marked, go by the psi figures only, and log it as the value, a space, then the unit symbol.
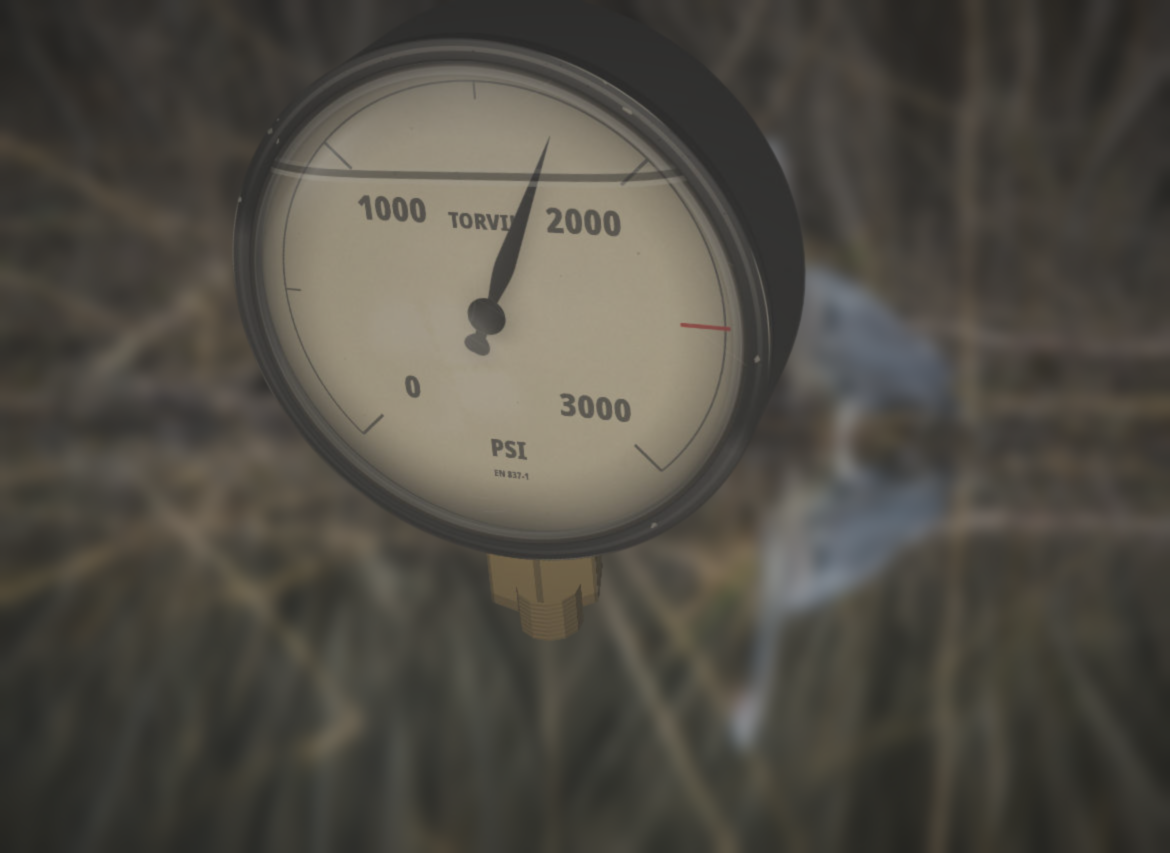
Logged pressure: 1750 psi
